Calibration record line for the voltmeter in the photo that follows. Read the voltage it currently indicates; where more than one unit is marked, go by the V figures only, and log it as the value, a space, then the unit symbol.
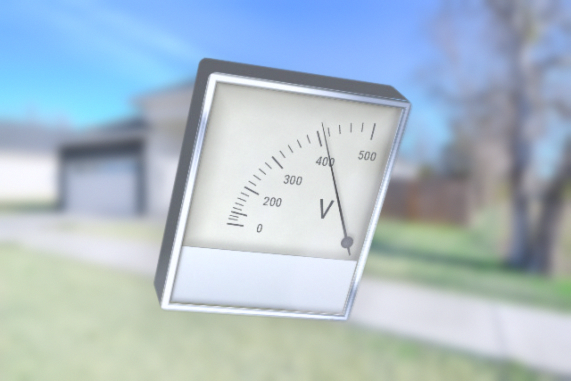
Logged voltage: 410 V
